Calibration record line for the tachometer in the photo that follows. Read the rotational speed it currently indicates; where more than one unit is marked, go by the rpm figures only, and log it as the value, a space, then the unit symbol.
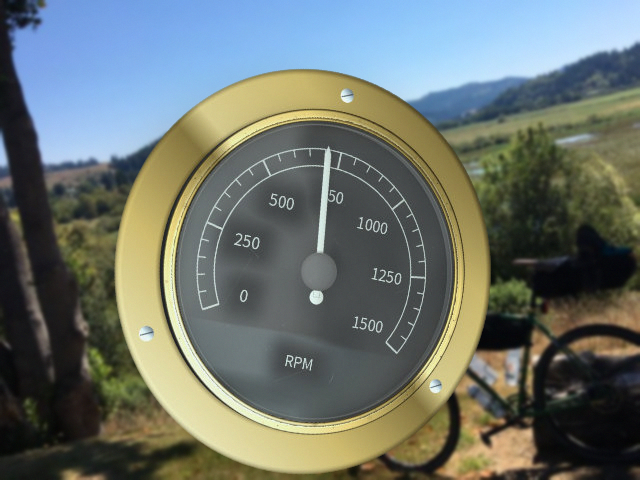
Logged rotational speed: 700 rpm
